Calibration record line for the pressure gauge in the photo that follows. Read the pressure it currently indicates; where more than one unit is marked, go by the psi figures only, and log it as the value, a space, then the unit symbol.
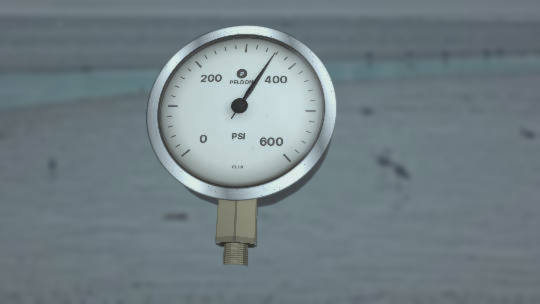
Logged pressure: 360 psi
